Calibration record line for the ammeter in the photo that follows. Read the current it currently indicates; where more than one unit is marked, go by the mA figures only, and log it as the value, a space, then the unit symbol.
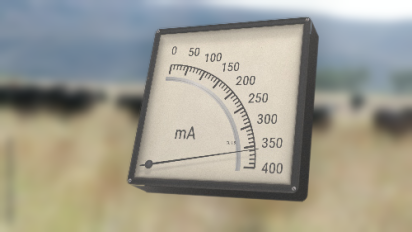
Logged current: 360 mA
